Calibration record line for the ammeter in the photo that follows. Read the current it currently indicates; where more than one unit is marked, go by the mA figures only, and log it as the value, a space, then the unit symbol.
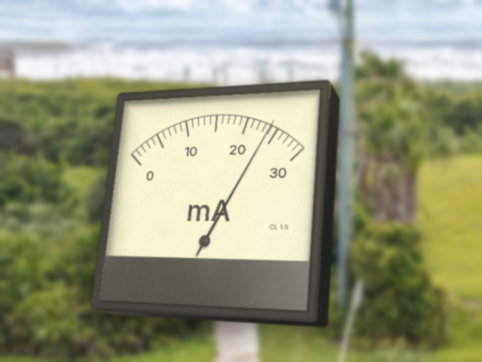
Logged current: 24 mA
